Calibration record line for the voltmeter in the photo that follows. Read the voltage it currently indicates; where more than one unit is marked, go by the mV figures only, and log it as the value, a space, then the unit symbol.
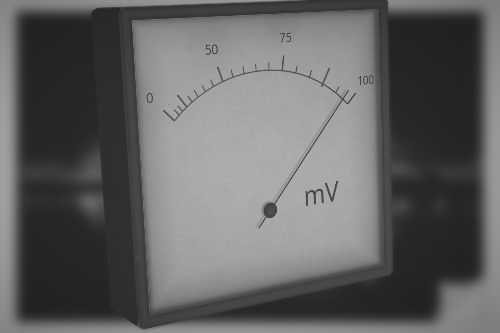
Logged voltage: 97.5 mV
